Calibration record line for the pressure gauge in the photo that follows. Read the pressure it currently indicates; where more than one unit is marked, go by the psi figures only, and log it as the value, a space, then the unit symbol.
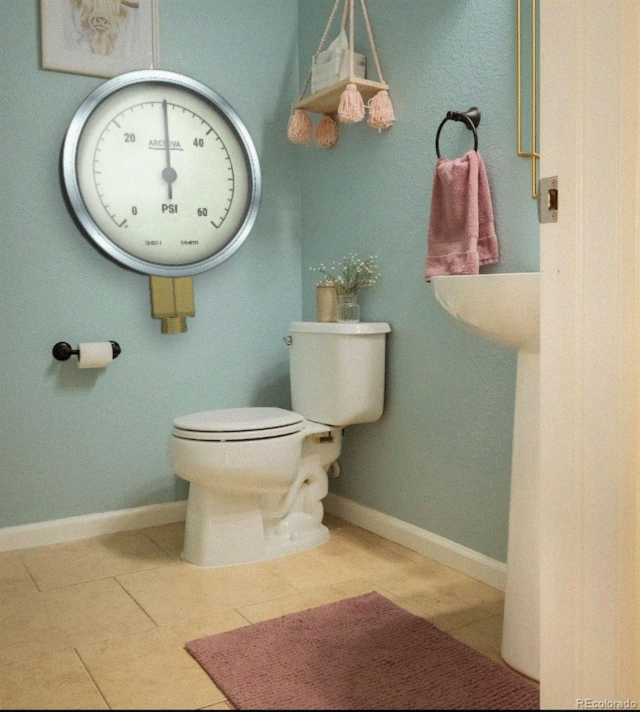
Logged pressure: 30 psi
